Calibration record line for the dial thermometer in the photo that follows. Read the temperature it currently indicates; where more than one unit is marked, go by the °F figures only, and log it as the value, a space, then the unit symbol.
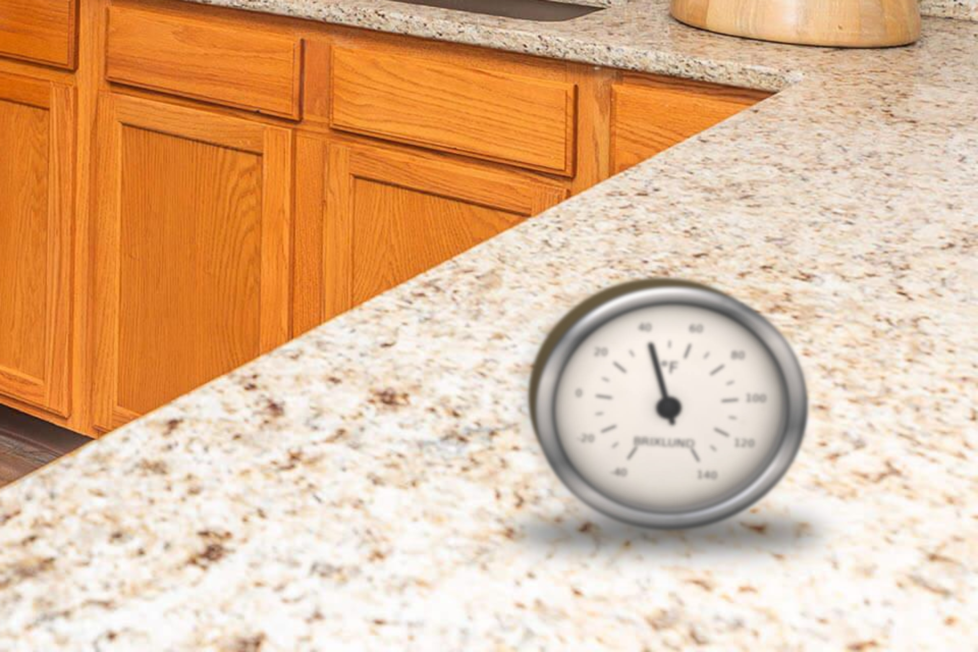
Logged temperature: 40 °F
